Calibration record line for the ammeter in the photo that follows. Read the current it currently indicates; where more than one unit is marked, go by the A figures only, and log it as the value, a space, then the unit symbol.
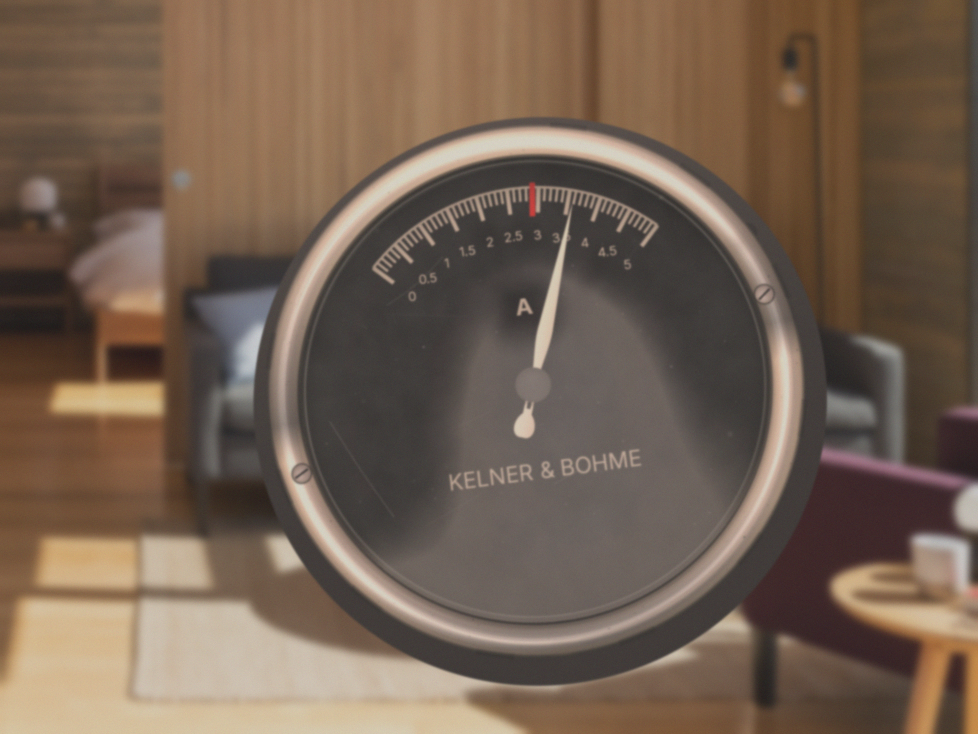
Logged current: 3.6 A
